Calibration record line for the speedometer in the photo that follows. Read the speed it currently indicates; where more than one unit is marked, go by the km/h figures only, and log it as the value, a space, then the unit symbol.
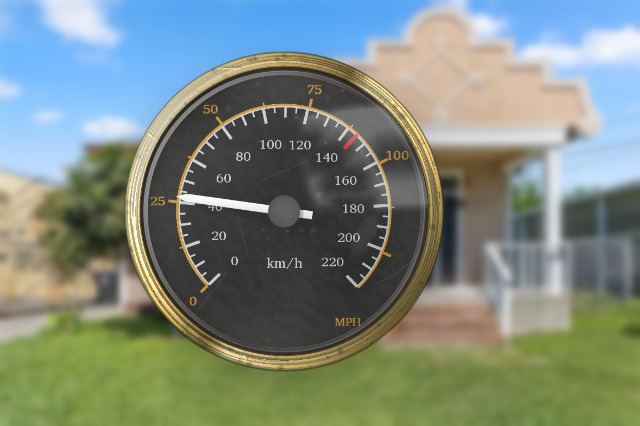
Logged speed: 42.5 km/h
